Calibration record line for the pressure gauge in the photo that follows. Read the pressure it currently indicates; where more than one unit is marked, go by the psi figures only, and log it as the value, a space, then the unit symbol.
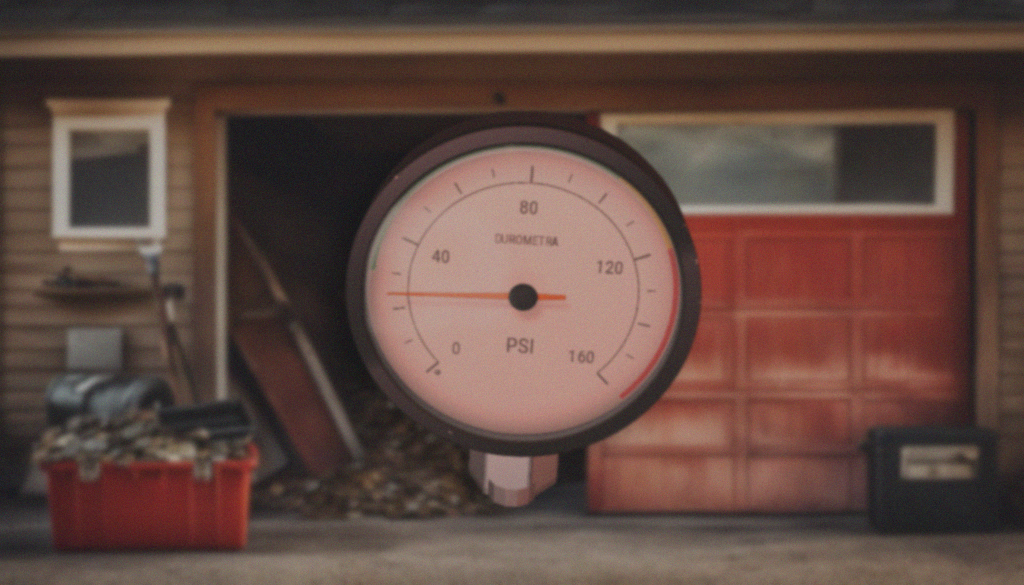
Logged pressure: 25 psi
